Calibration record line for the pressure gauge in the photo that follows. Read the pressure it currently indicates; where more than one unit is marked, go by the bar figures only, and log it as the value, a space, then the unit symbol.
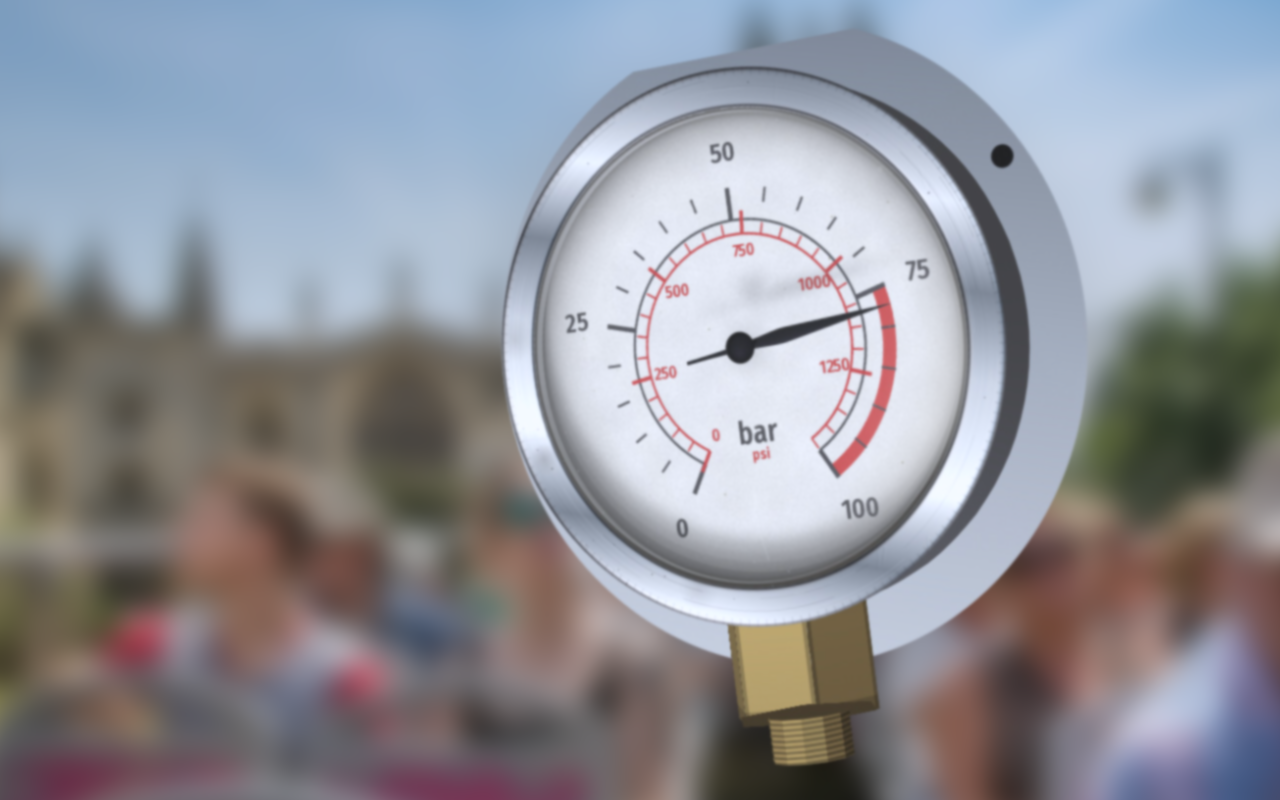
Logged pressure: 77.5 bar
